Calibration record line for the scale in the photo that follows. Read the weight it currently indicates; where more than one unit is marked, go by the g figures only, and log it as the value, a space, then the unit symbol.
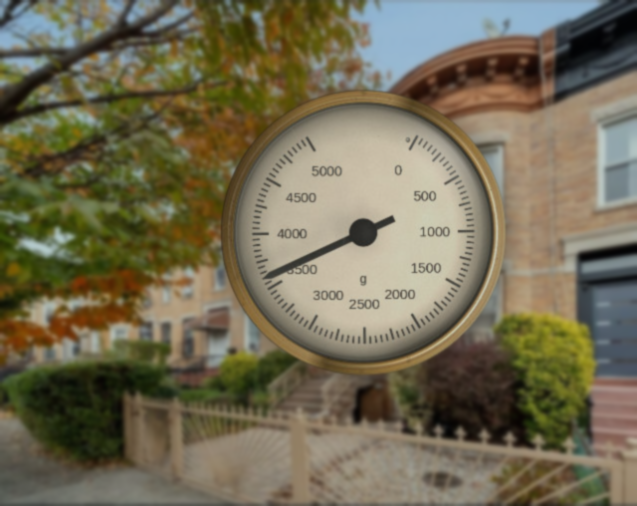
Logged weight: 3600 g
